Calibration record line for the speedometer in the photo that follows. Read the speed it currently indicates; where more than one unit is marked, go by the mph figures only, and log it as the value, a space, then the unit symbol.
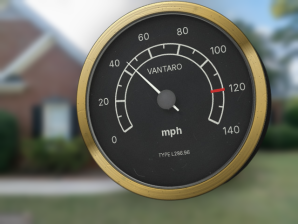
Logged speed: 45 mph
